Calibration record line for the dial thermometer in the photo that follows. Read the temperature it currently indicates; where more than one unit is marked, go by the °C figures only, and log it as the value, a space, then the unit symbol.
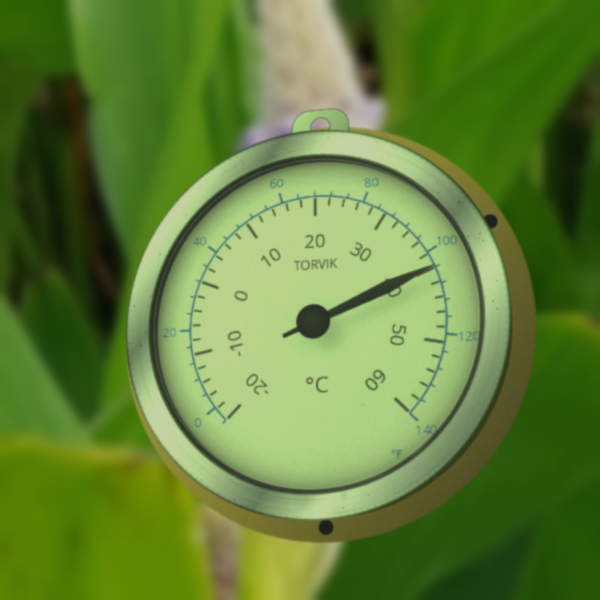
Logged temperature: 40 °C
